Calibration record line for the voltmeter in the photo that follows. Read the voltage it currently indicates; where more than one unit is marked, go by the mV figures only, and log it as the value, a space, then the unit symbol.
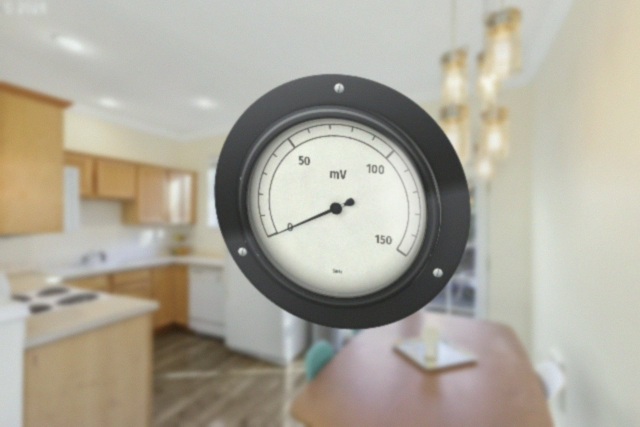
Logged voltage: 0 mV
